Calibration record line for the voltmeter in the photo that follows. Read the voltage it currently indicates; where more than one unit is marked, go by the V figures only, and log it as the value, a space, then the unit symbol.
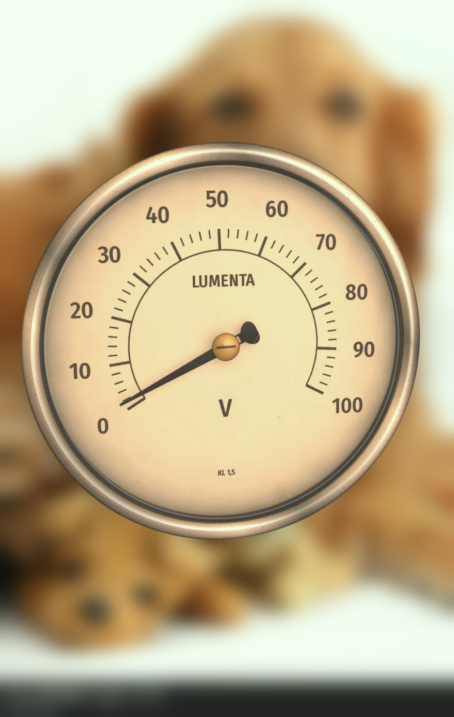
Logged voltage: 2 V
